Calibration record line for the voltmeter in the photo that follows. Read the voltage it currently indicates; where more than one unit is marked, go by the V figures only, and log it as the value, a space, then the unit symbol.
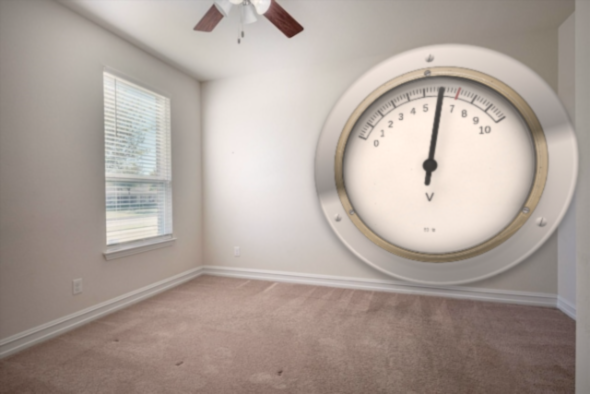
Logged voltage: 6 V
